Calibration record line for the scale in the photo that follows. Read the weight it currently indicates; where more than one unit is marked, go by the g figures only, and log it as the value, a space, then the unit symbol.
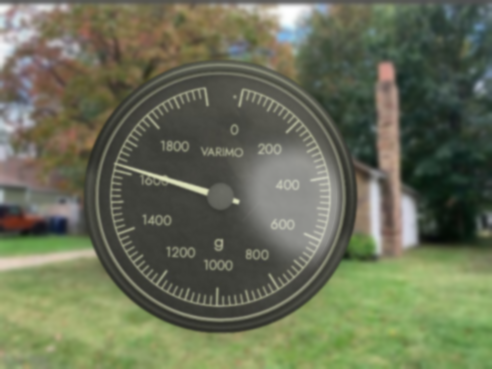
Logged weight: 1620 g
